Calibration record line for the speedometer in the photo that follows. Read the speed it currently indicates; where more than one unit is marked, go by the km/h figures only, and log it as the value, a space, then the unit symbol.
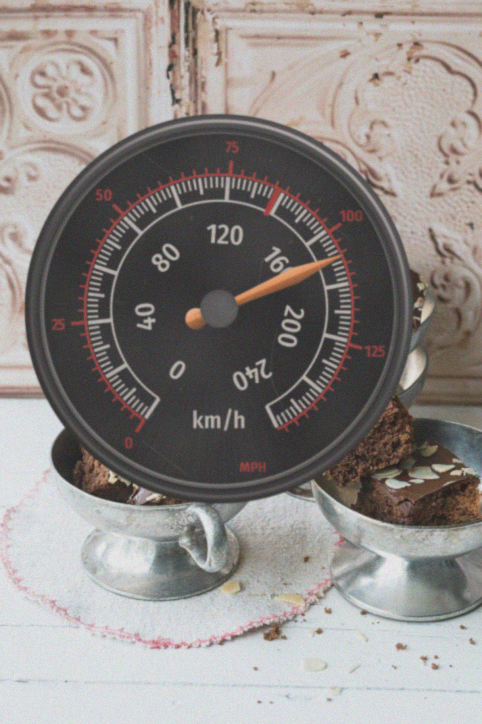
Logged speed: 170 km/h
